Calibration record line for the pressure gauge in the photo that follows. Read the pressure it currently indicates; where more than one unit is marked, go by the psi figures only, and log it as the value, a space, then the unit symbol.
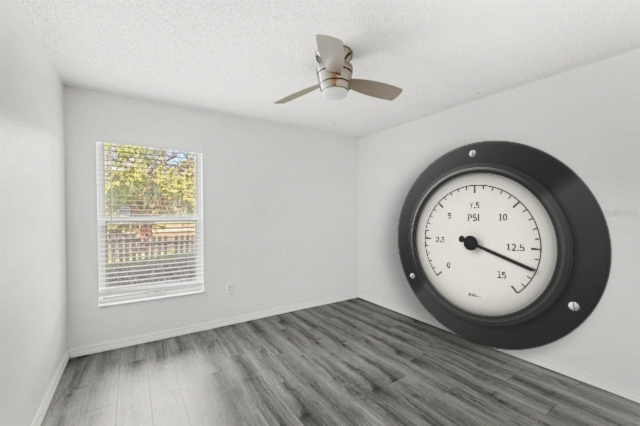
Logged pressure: 13.5 psi
